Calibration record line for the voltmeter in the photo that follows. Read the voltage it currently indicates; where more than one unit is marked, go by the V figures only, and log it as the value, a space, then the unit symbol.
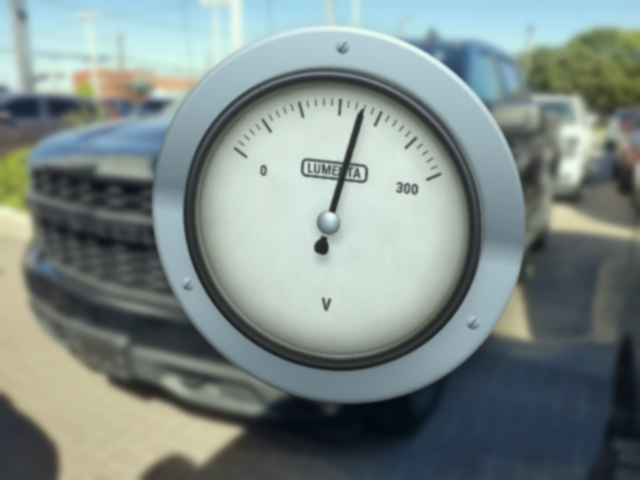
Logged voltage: 180 V
